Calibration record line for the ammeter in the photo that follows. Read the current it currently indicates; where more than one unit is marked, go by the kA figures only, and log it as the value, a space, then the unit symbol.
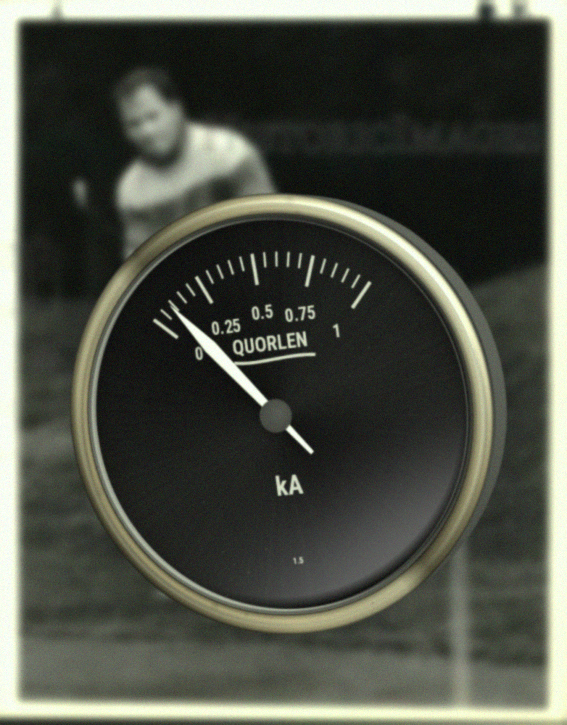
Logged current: 0.1 kA
